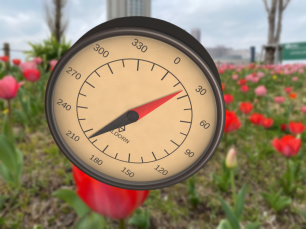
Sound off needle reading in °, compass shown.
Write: 22.5 °
